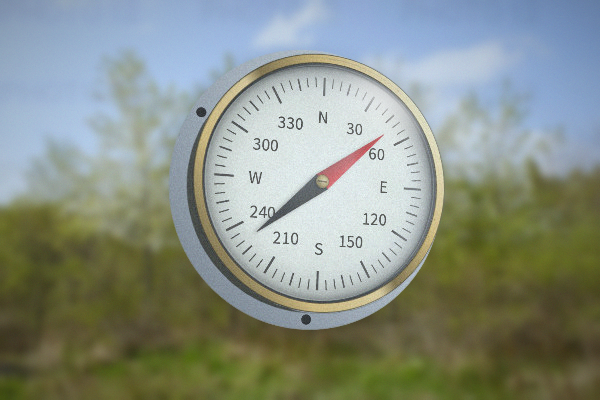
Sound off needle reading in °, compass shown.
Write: 50 °
